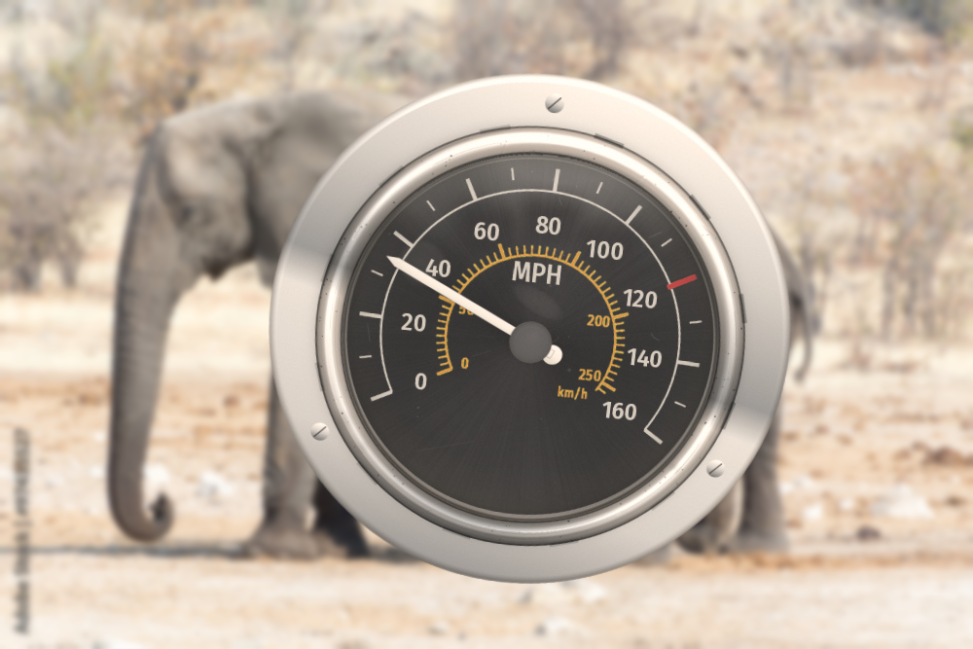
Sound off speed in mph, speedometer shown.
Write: 35 mph
